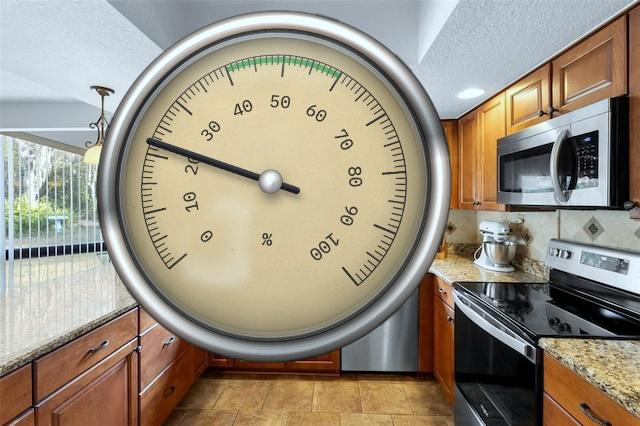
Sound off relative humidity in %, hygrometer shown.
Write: 22 %
